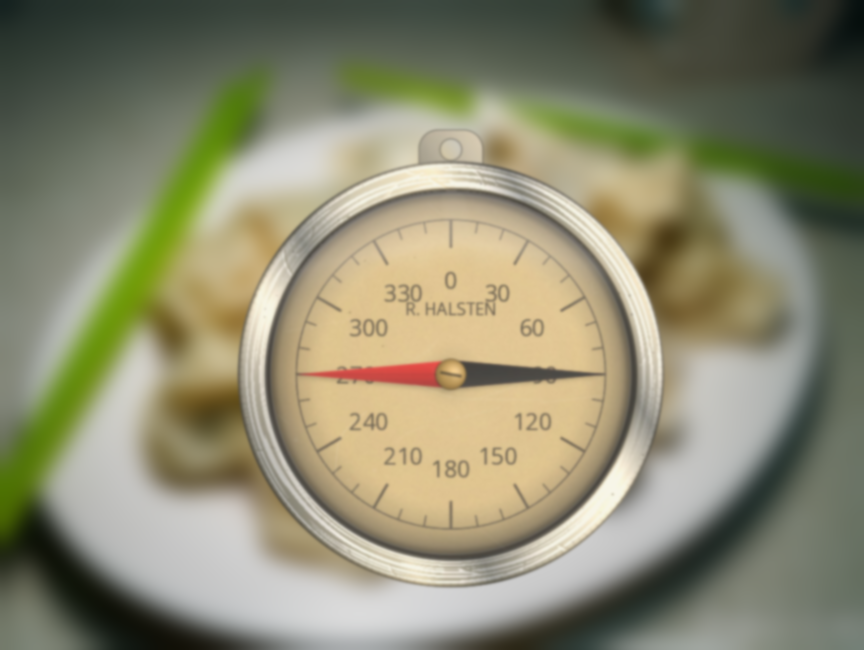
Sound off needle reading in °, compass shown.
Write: 270 °
